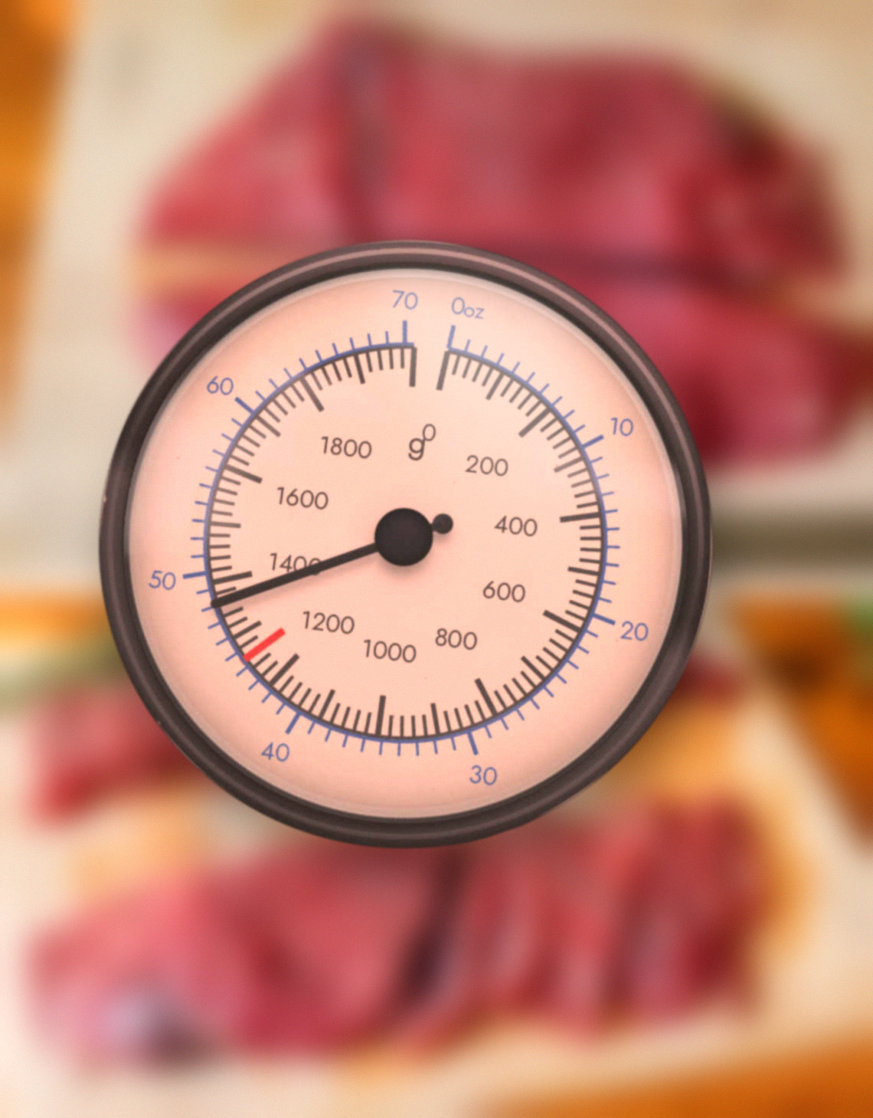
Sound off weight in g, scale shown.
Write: 1360 g
